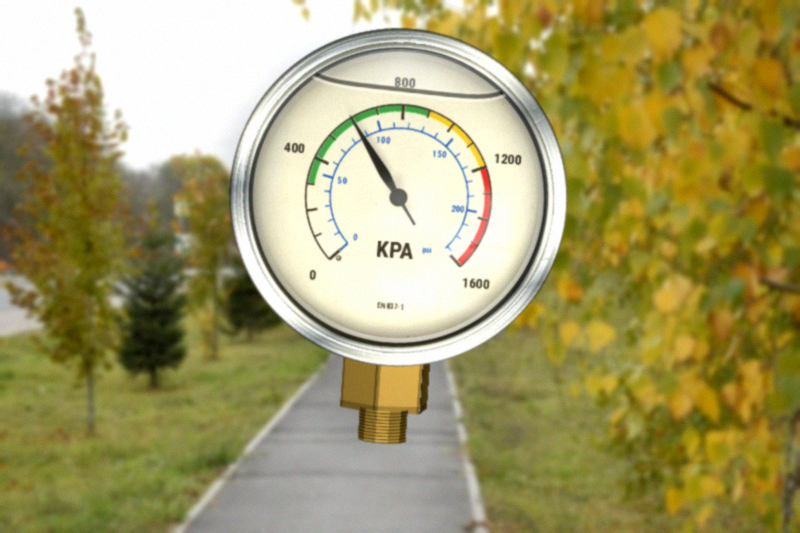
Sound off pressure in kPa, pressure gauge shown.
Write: 600 kPa
